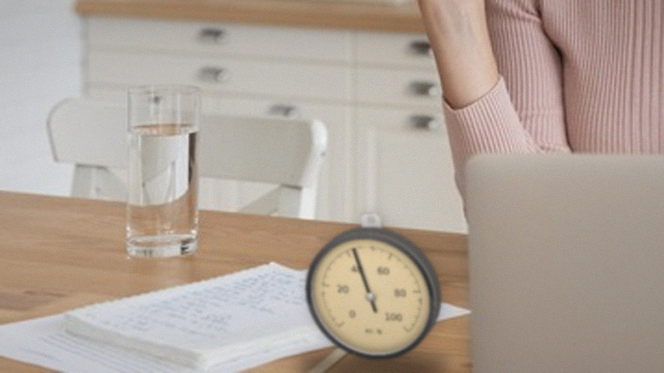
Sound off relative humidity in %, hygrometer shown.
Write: 44 %
